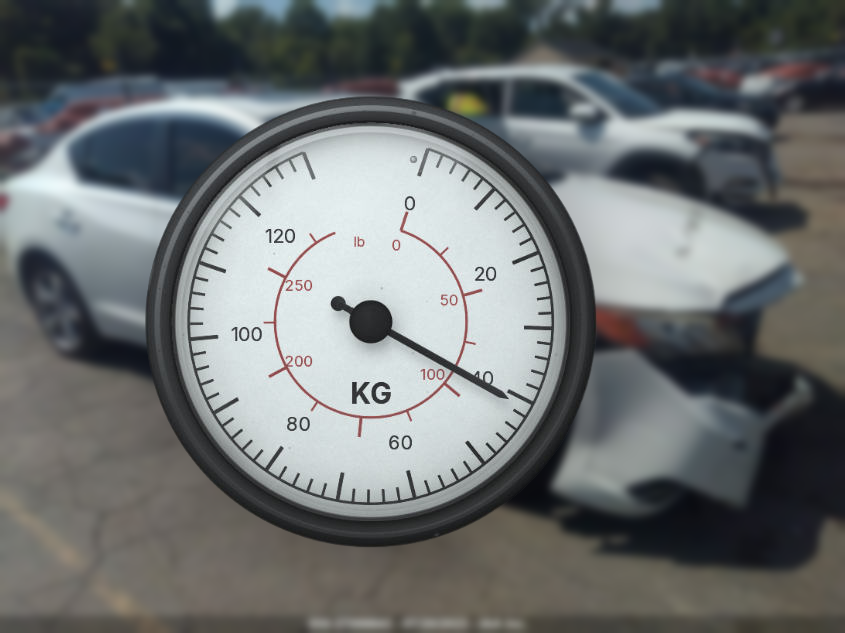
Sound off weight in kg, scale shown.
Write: 41 kg
